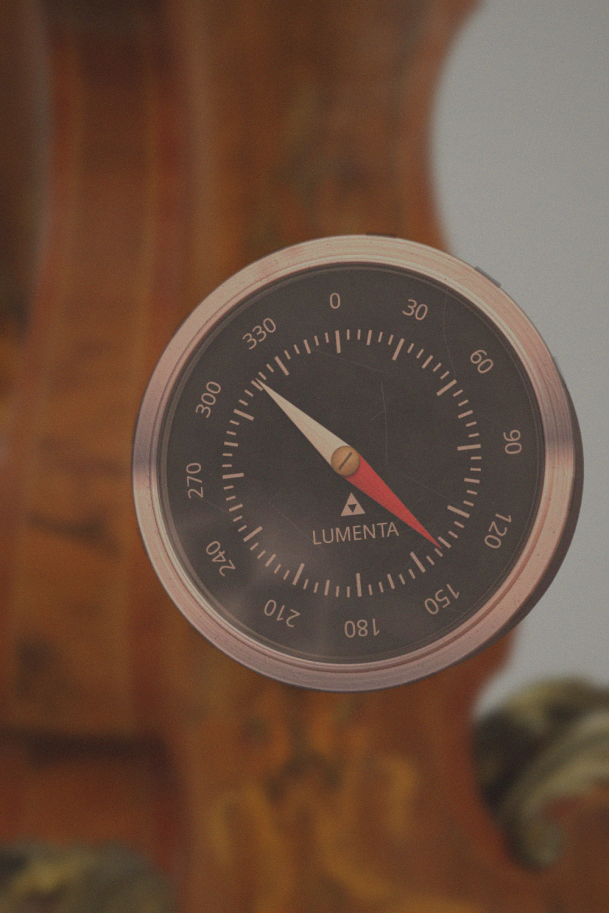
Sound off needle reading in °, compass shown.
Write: 137.5 °
